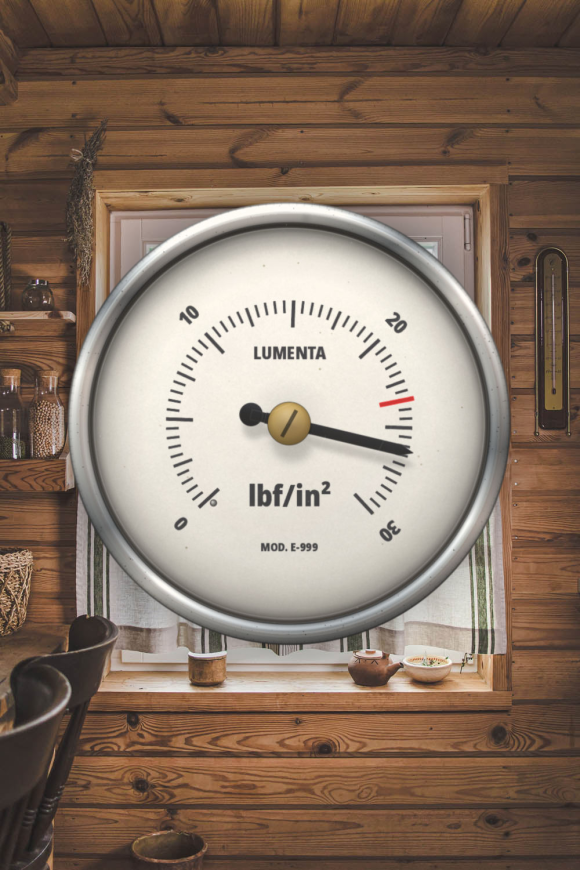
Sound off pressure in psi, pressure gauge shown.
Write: 26.25 psi
